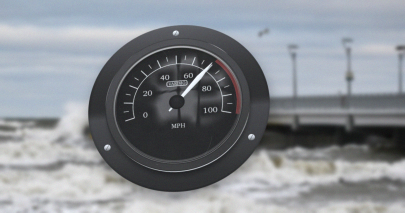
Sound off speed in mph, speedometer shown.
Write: 70 mph
